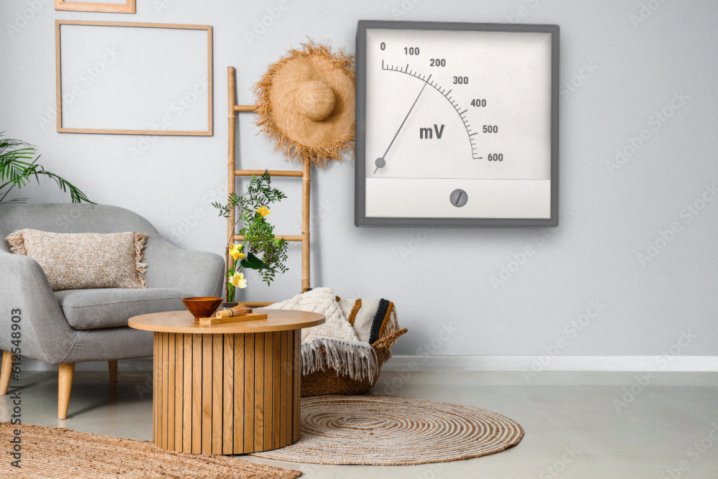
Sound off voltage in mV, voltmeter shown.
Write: 200 mV
